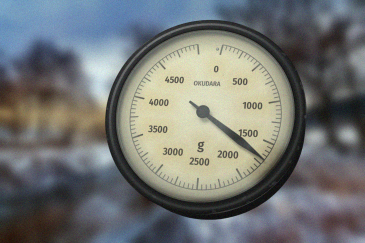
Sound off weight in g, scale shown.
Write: 1700 g
